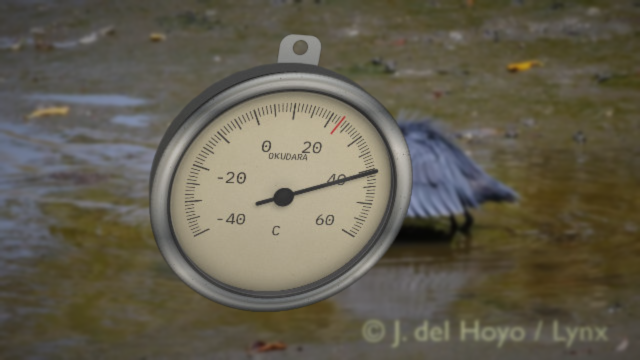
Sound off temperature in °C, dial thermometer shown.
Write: 40 °C
